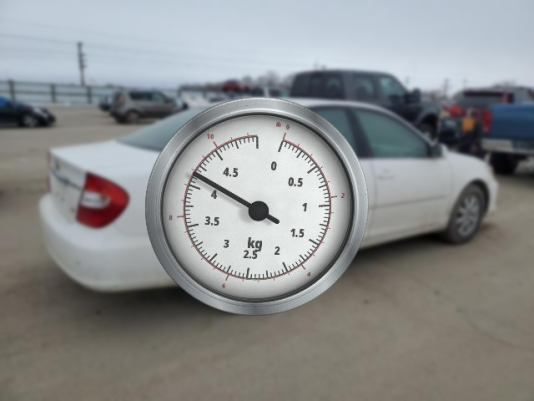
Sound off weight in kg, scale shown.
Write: 4.15 kg
